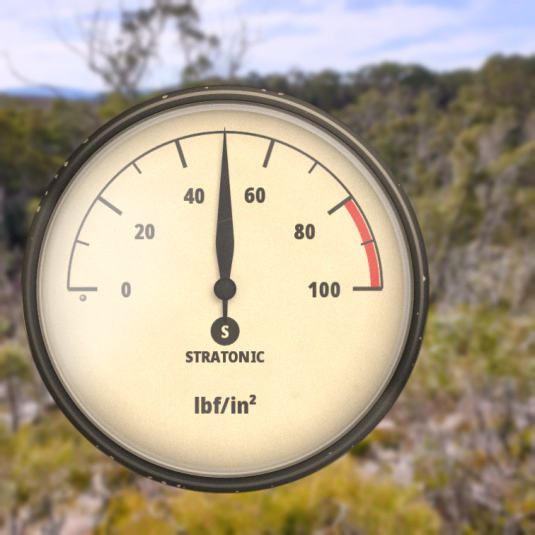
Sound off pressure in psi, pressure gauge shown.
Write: 50 psi
